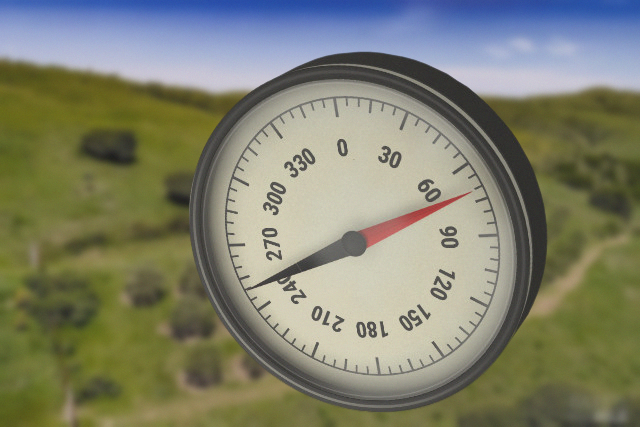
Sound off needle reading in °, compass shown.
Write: 70 °
